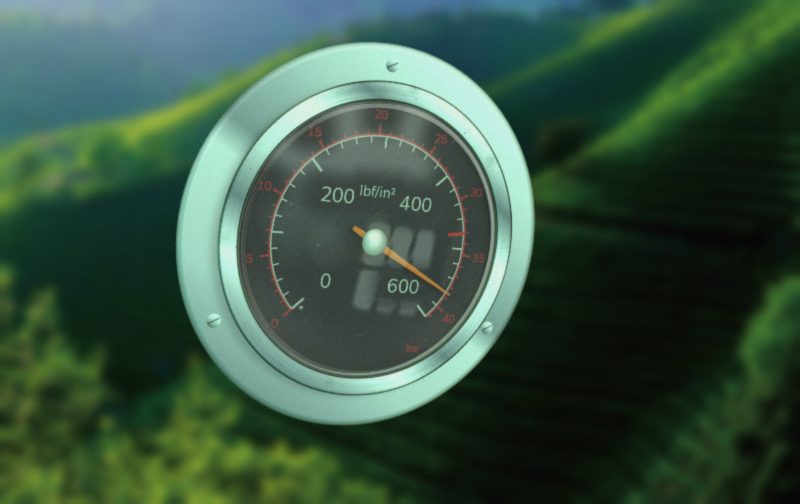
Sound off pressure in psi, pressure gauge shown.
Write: 560 psi
